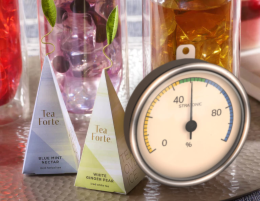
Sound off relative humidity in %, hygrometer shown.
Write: 50 %
